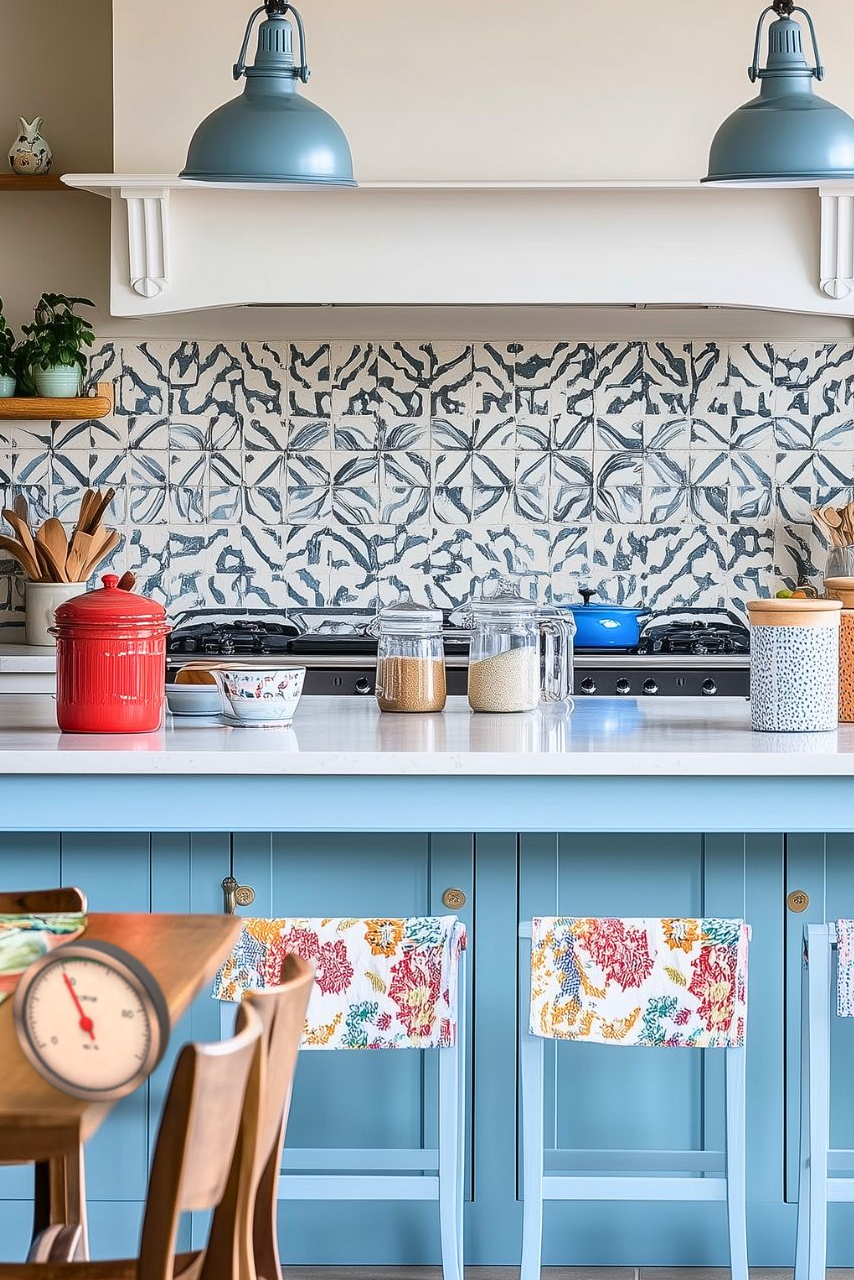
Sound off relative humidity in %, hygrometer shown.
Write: 40 %
